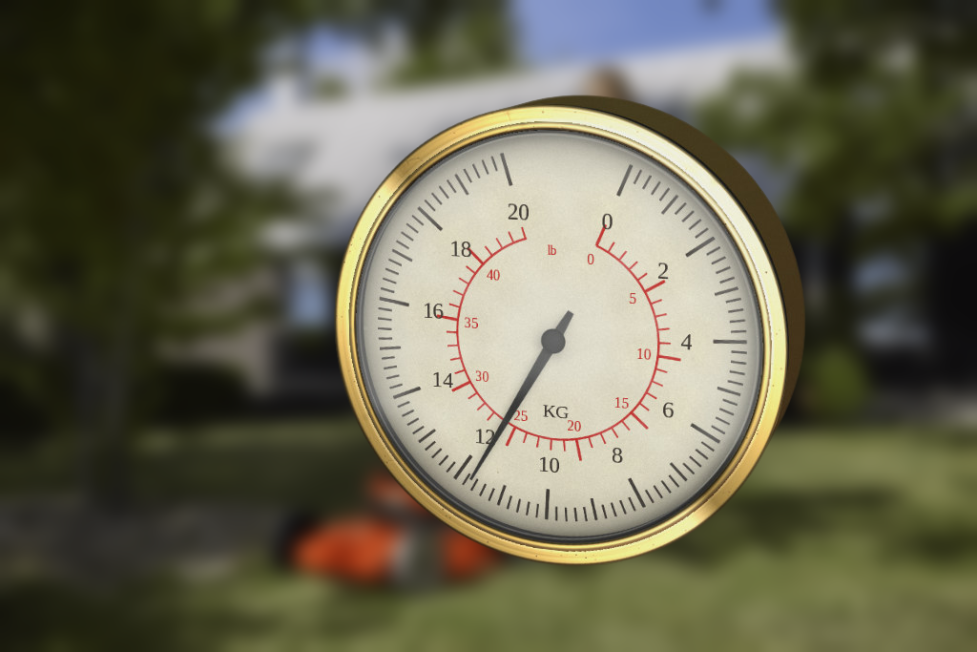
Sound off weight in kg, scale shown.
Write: 11.7 kg
